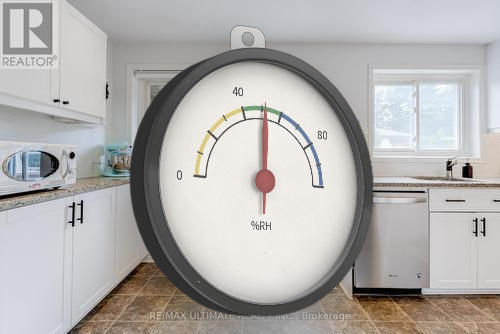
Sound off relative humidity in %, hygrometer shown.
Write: 50 %
